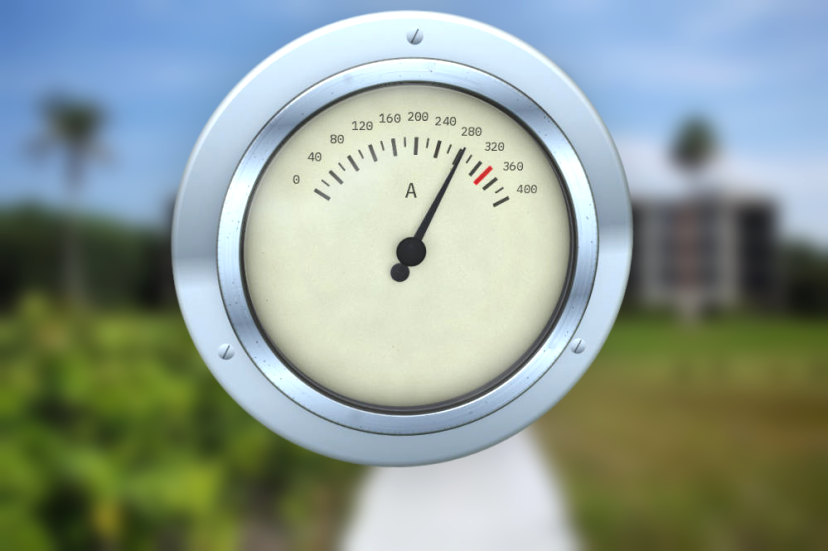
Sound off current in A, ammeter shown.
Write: 280 A
